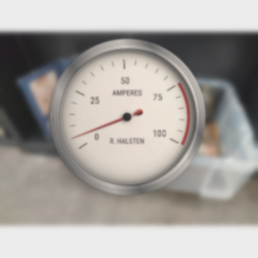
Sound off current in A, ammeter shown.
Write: 5 A
